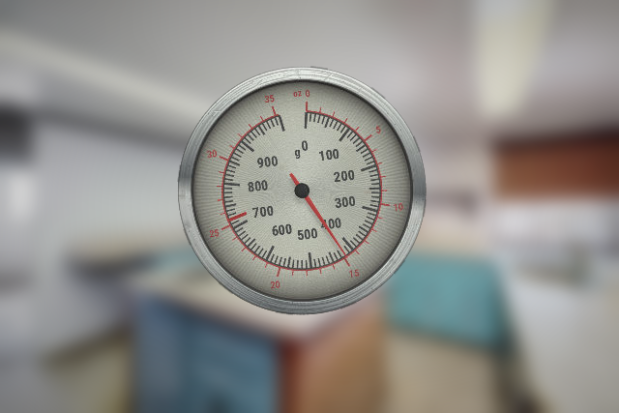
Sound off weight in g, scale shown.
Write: 420 g
